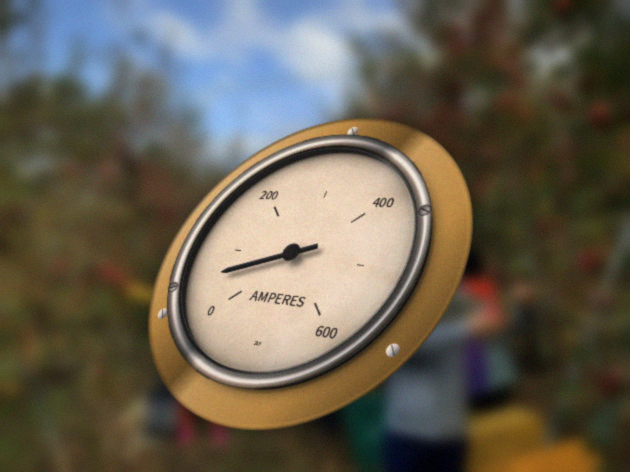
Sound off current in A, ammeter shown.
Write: 50 A
